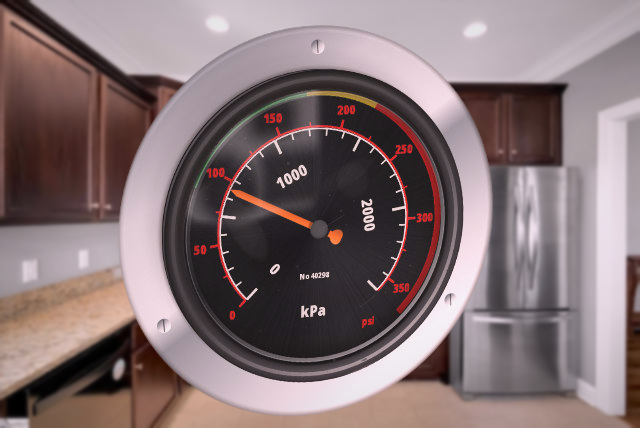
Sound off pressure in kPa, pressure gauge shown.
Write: 650 kPa
